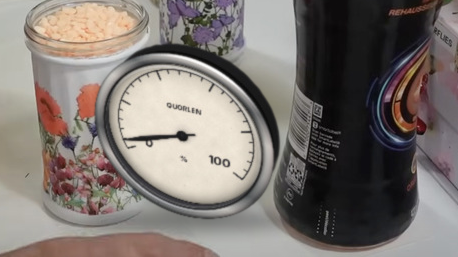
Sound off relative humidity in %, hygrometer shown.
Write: 4 %
